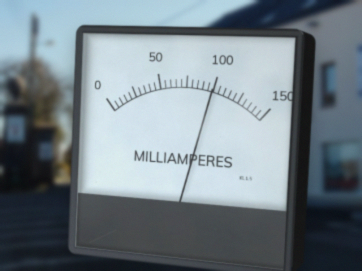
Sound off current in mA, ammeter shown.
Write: 100 mA
